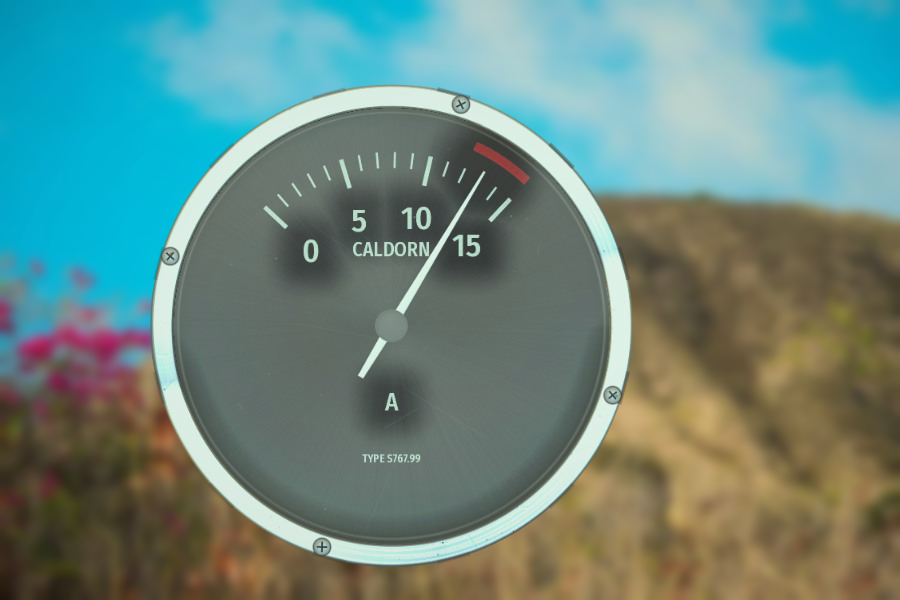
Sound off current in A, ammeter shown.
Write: 13 A
